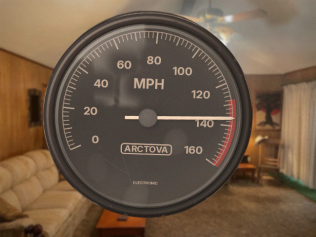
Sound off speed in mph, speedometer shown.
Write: 136 mph
